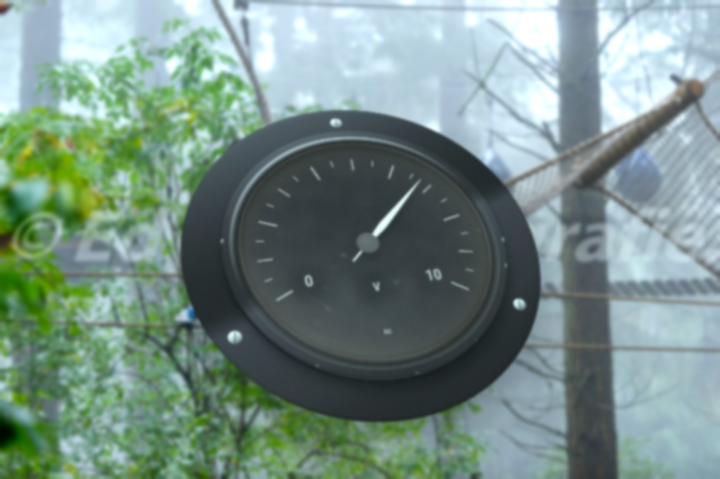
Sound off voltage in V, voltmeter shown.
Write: 6.75 V
